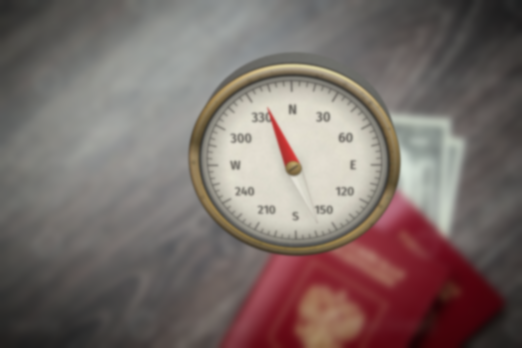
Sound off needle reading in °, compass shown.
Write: 340 °
